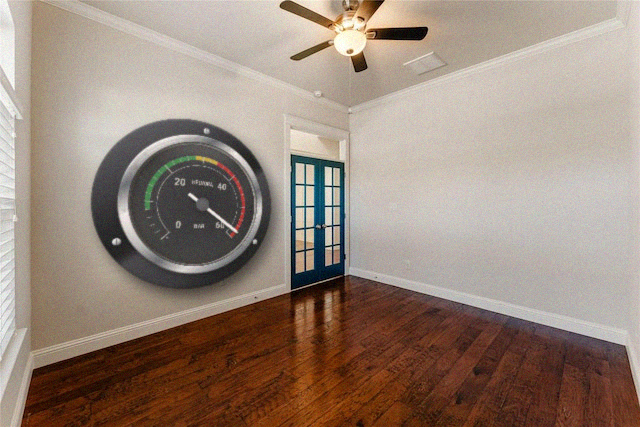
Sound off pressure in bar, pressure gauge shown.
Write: 58 bar
